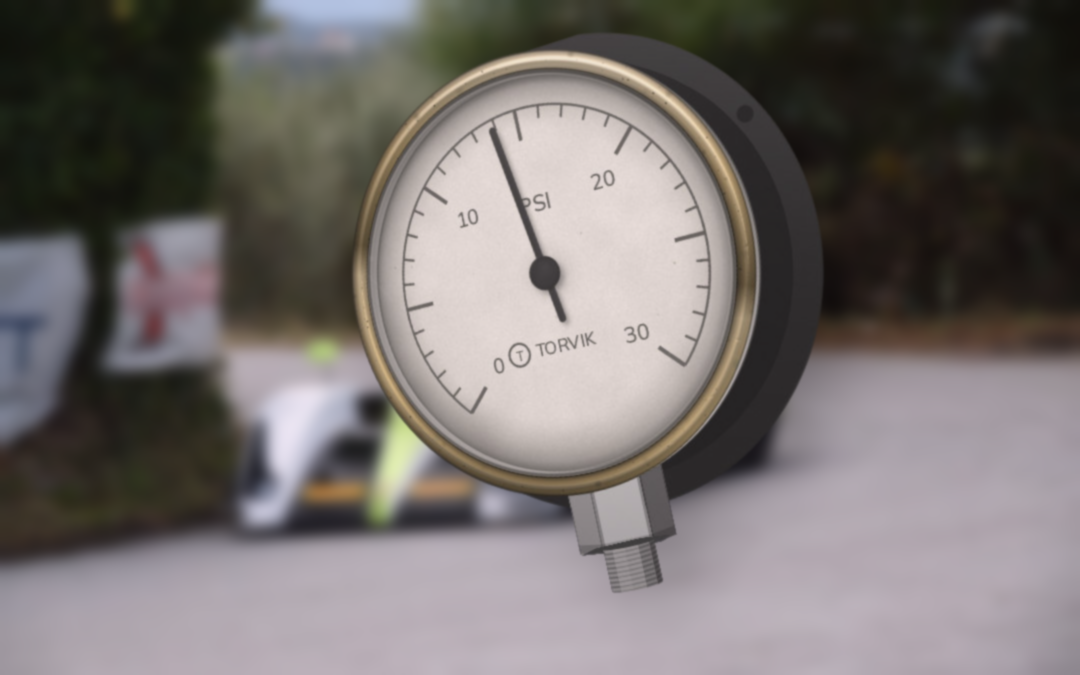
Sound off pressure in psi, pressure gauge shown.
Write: 14 psi
